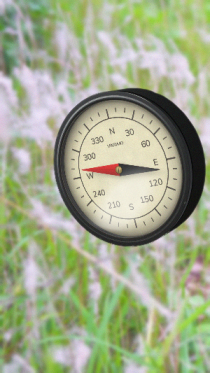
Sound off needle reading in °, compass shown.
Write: 280 °
